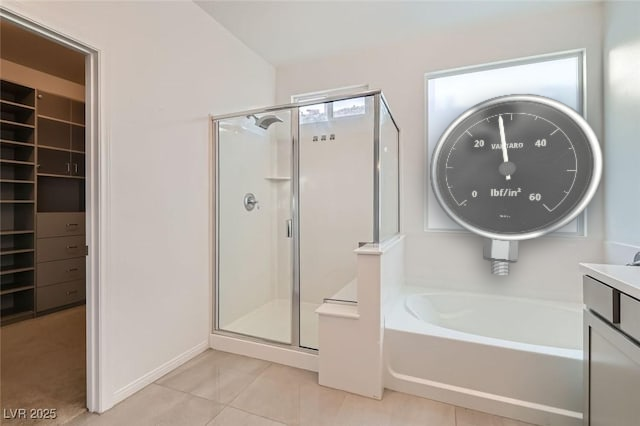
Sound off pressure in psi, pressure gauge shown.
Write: 27.5 psi
